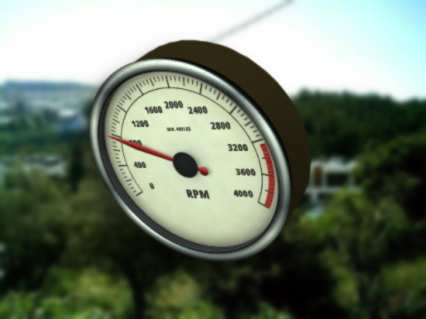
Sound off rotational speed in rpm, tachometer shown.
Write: 800 rpm
